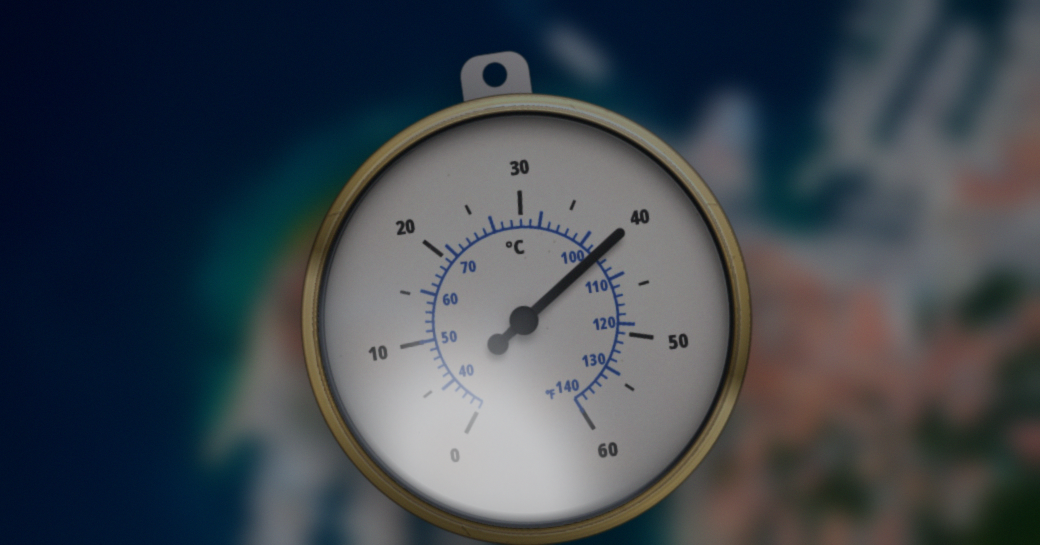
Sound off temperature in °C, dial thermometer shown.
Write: 40 °C
